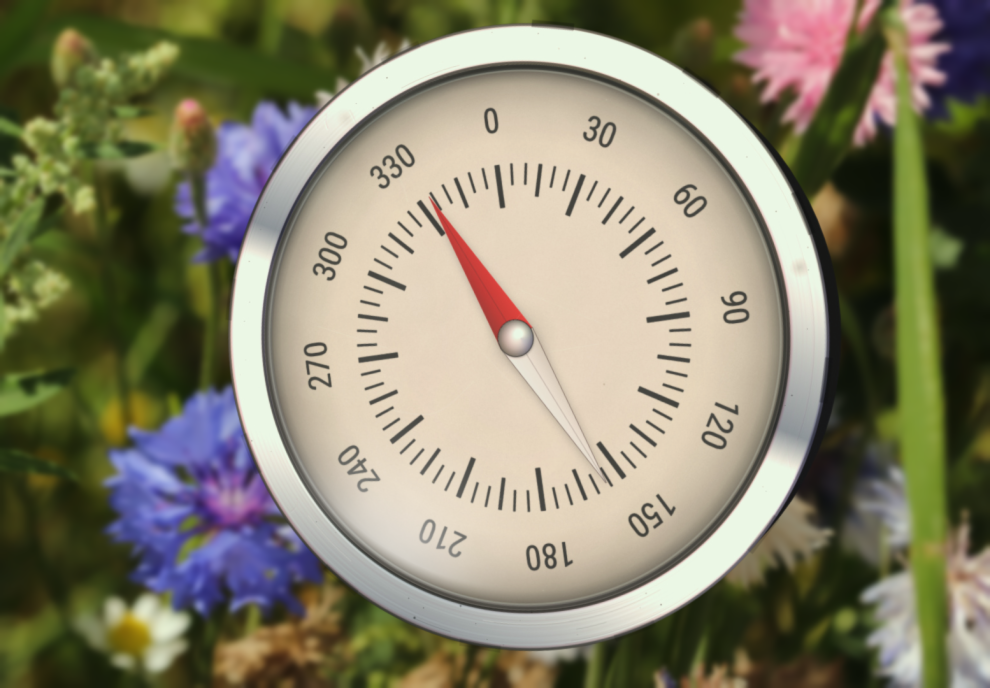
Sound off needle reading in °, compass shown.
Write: 335 °
